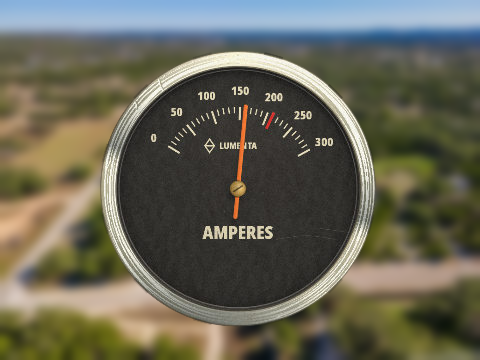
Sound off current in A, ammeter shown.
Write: 160 A
